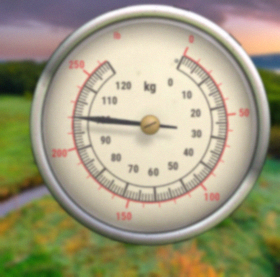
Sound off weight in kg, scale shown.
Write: 100 kg
